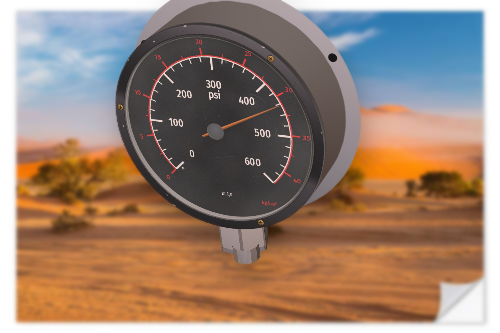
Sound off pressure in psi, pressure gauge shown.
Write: 440 psi
